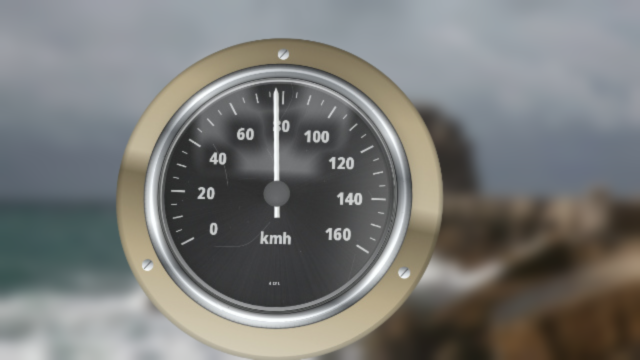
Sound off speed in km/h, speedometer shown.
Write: 77.5 km/h
